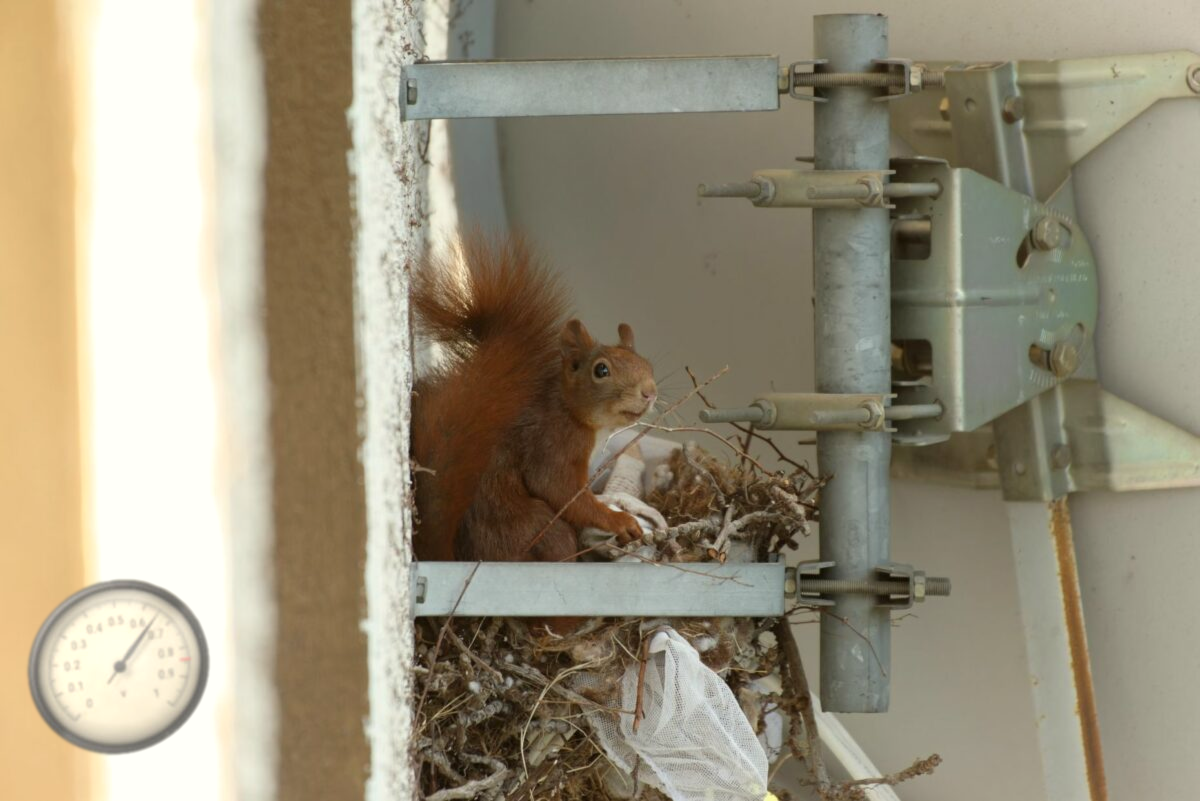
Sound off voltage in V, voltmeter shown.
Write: 0.65 V
